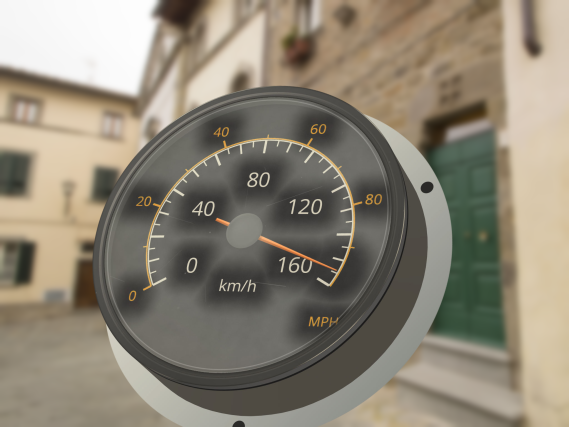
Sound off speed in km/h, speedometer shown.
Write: 155 km/h
